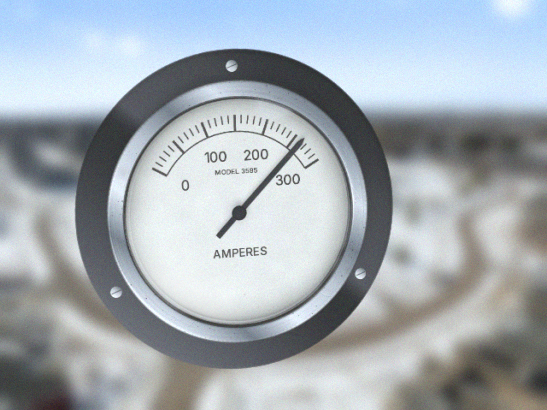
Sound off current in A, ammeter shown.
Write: 260 A
